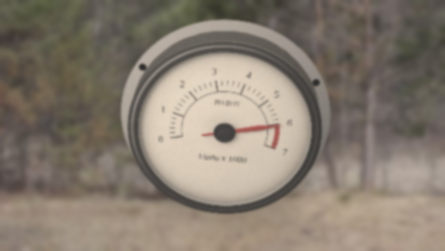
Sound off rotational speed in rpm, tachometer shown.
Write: 6000 rpm
